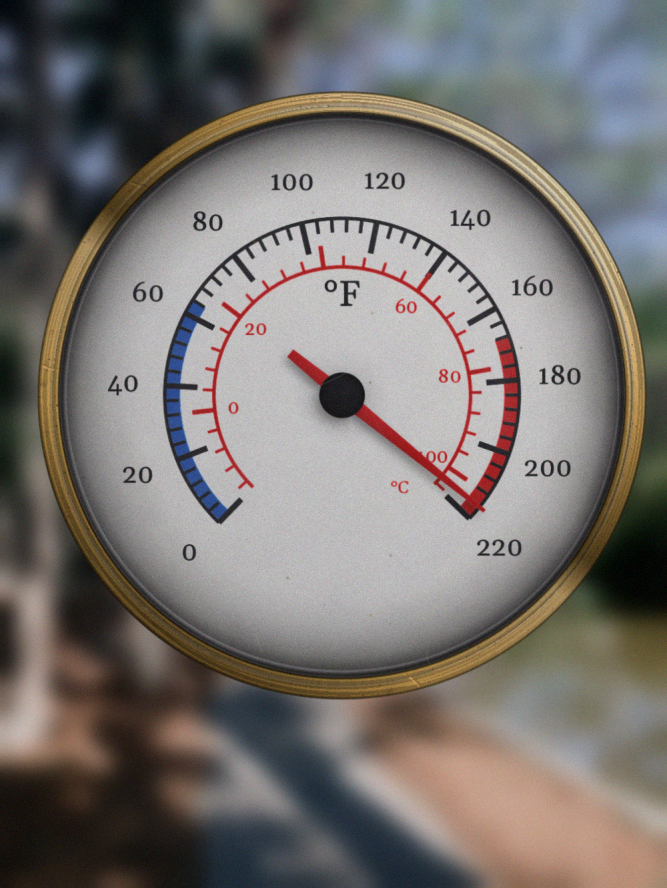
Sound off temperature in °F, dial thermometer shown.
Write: 216 °F
